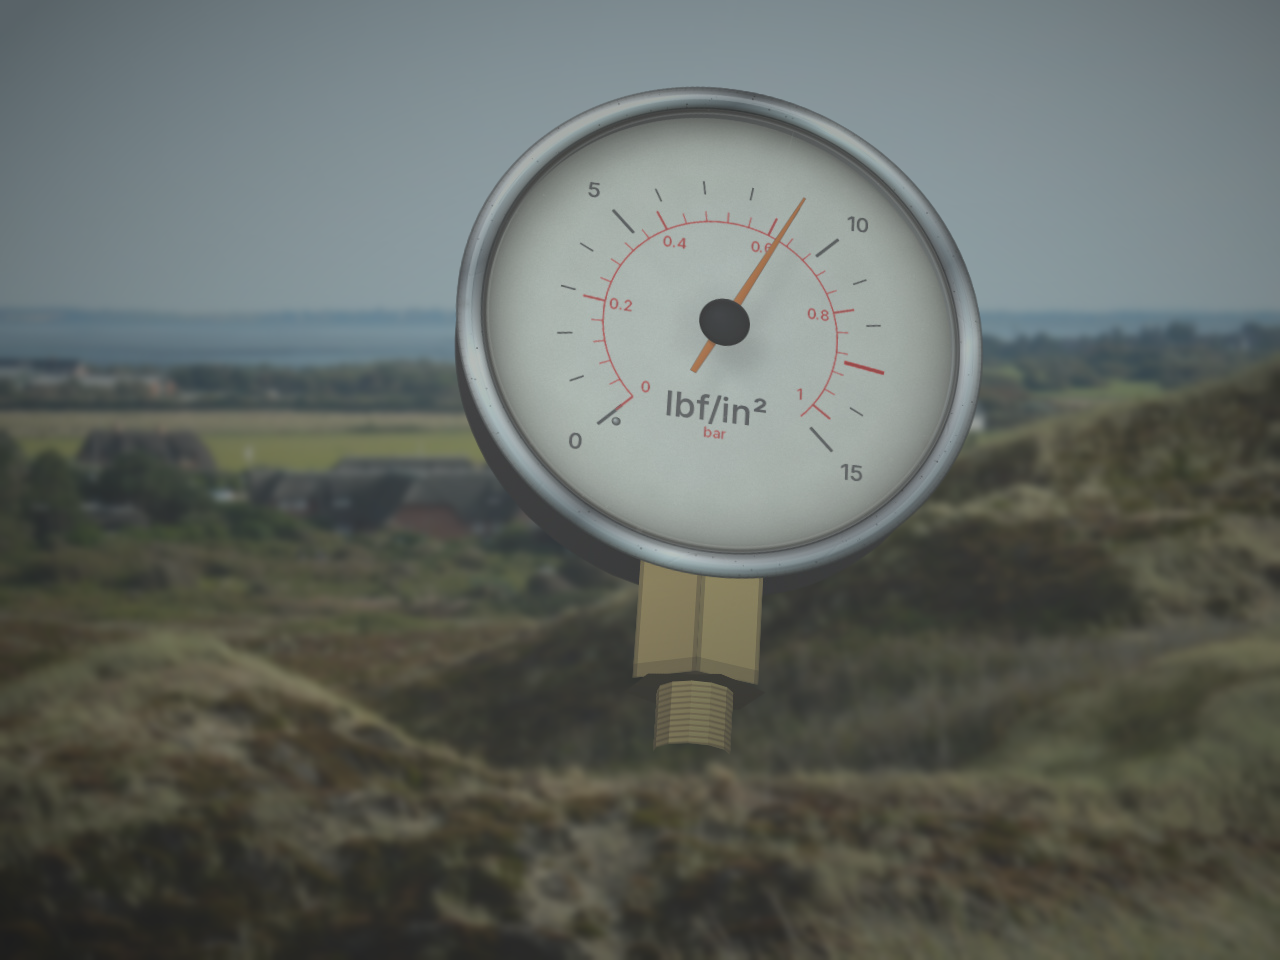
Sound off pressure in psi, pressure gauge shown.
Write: 9 psi
